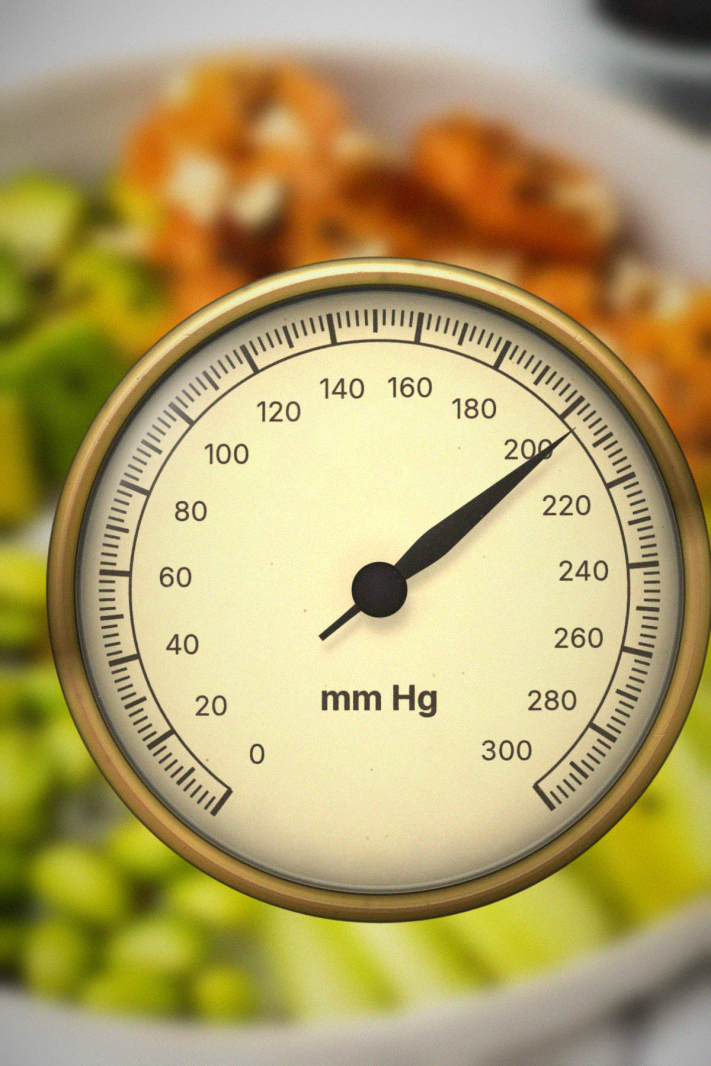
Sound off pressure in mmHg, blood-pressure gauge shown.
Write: 204 mmHg
